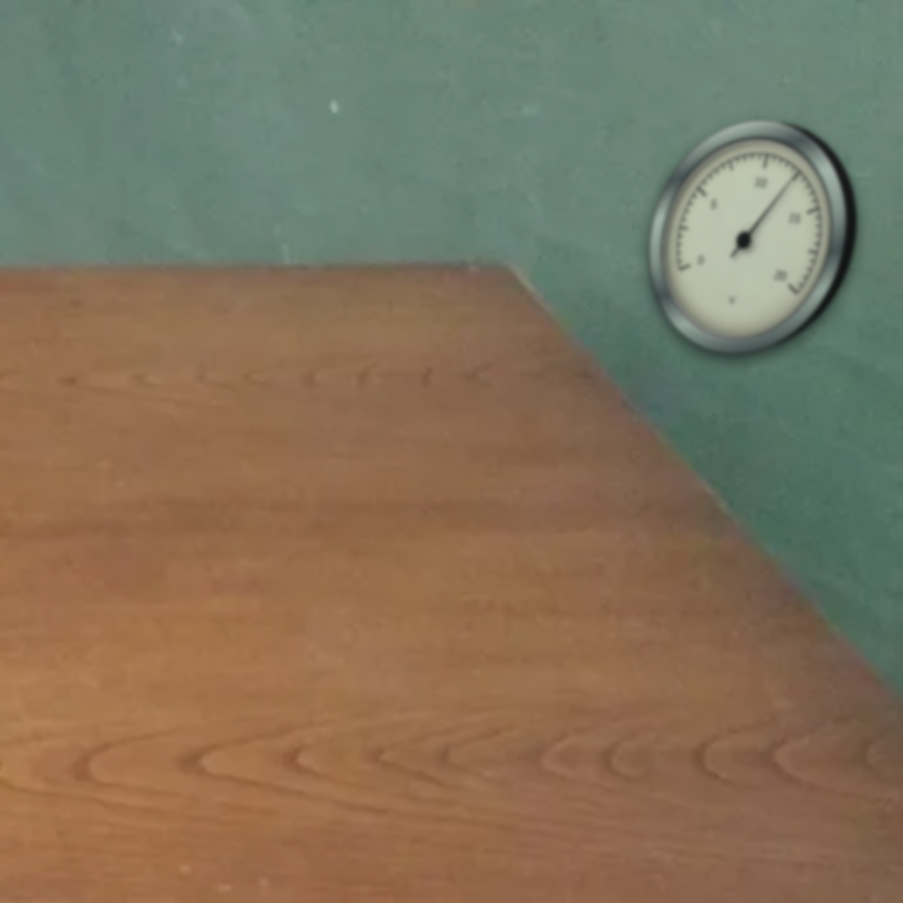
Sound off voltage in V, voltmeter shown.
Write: 12.5 V
